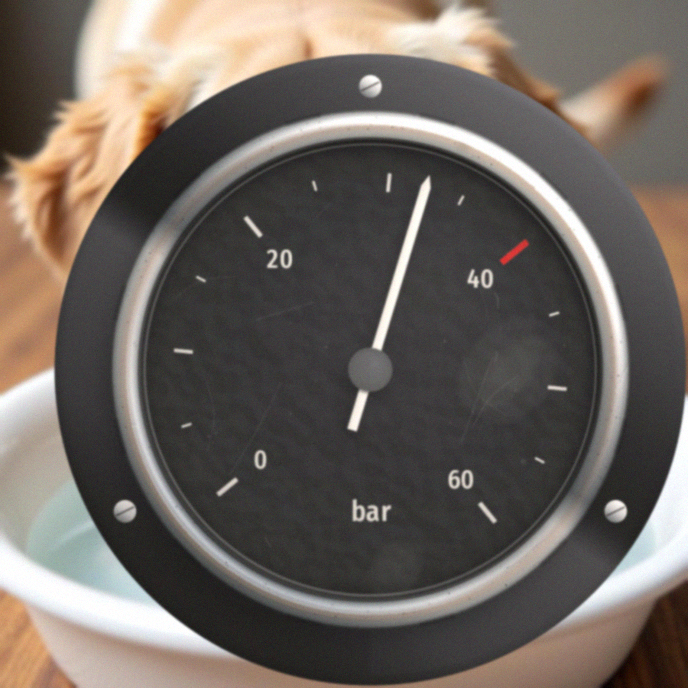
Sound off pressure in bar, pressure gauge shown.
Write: 32.5 bar
